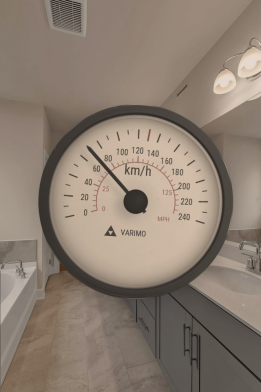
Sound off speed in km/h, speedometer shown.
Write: 70 km/h
